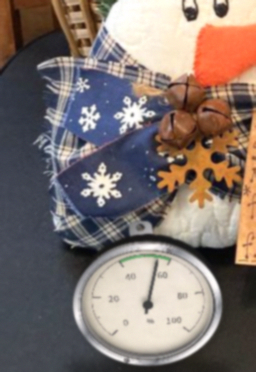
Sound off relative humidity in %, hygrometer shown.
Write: 55 %
